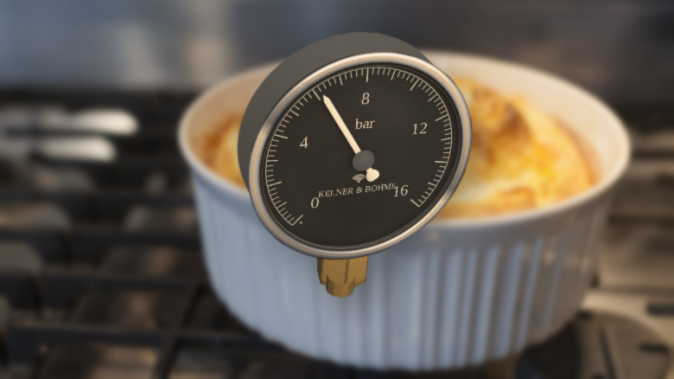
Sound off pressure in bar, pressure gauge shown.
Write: 6.2 bar
